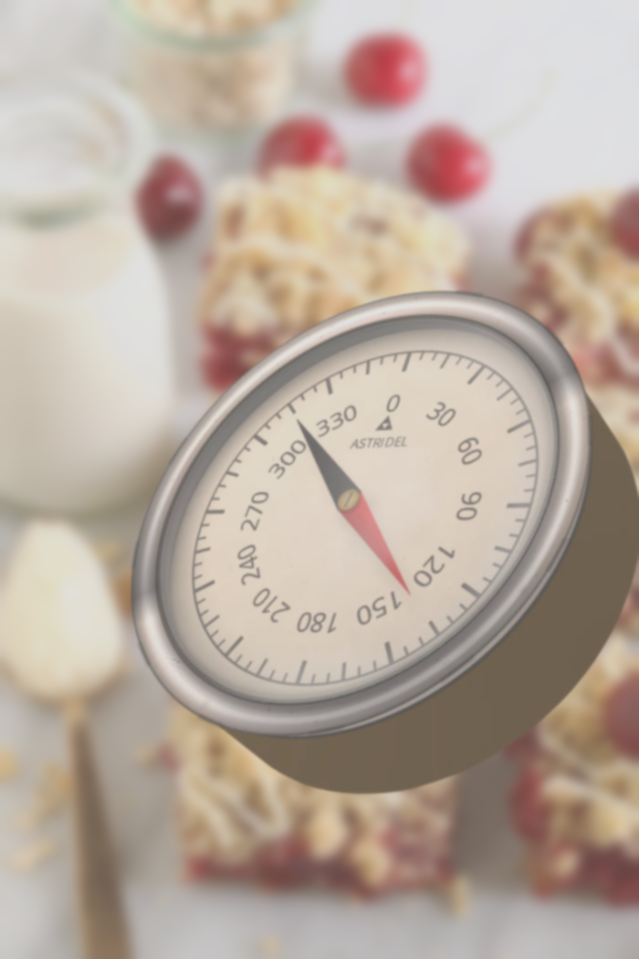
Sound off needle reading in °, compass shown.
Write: 135 °
